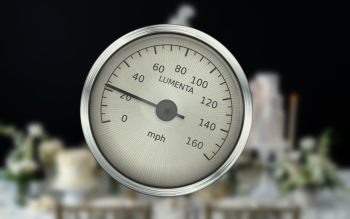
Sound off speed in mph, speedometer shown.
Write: 22.5 mph
